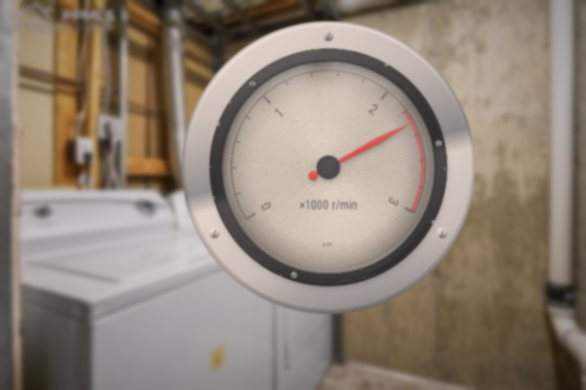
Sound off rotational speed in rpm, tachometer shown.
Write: 2300 rpm
